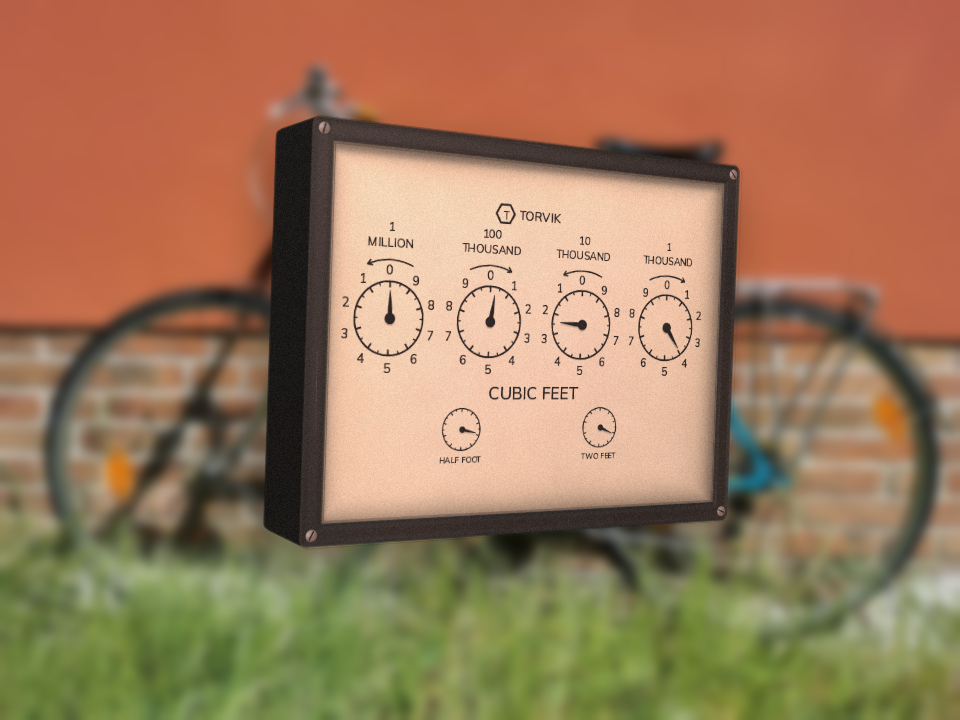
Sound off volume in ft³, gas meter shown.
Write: 2400 ft³
